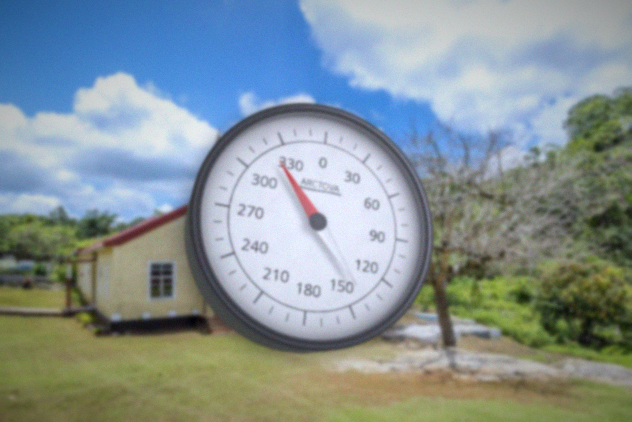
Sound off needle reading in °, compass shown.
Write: 320 °
